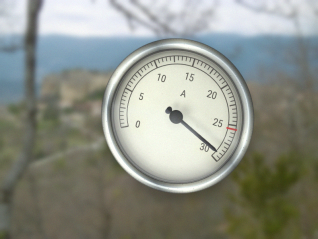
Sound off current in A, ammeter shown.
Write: 29 A
